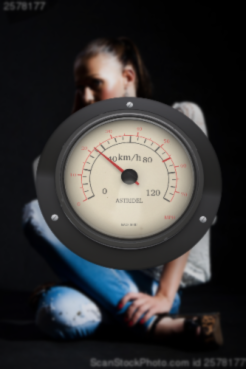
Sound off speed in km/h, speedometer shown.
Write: 35 km/h
